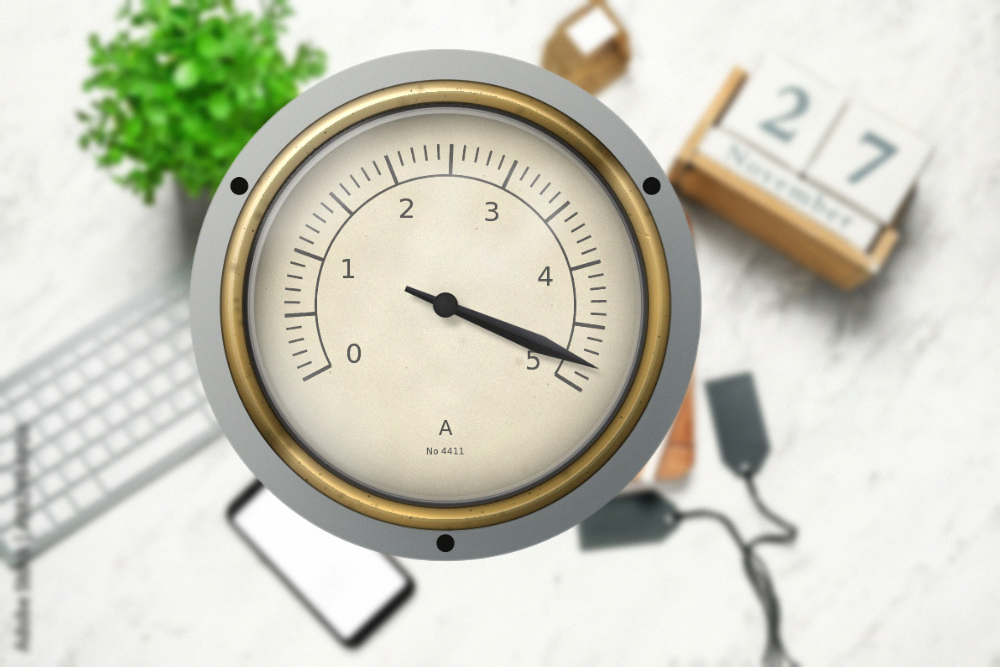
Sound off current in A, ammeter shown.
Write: 4.8 A
